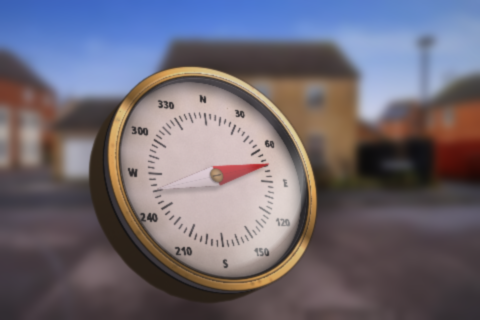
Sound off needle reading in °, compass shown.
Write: 75 °
